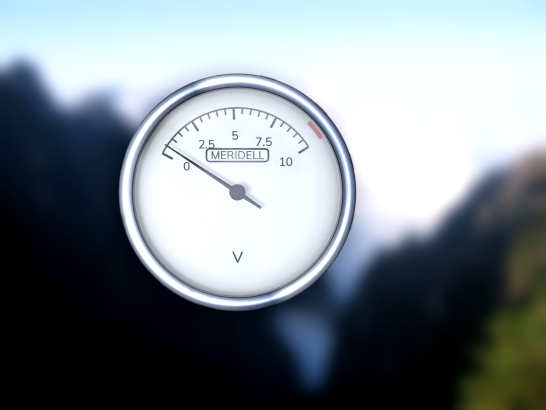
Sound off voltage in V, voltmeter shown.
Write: 0.5 V
